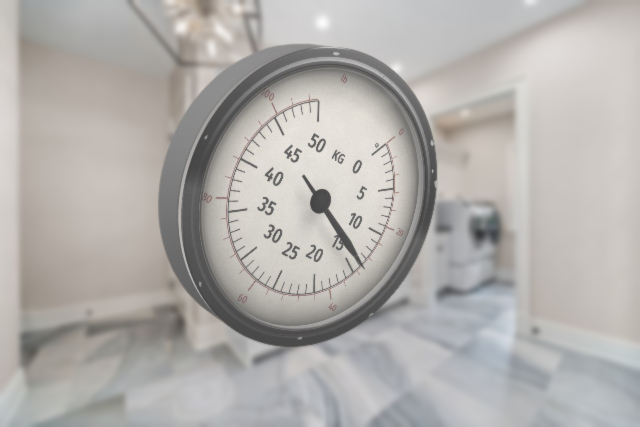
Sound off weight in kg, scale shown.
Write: 14 kg
